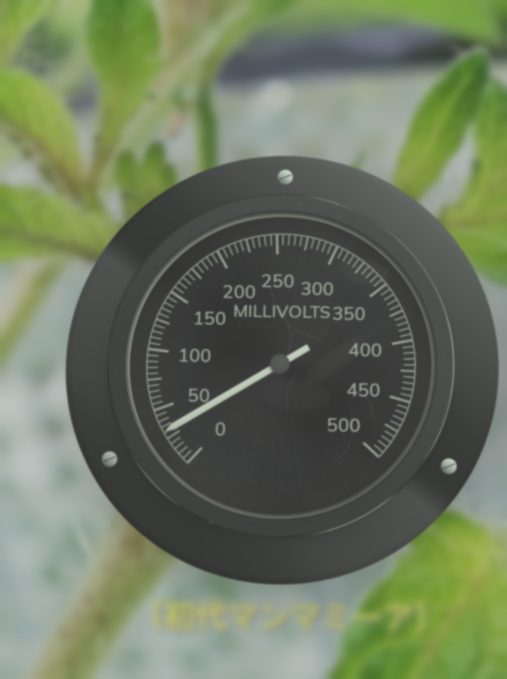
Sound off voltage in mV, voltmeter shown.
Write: 30 mV
